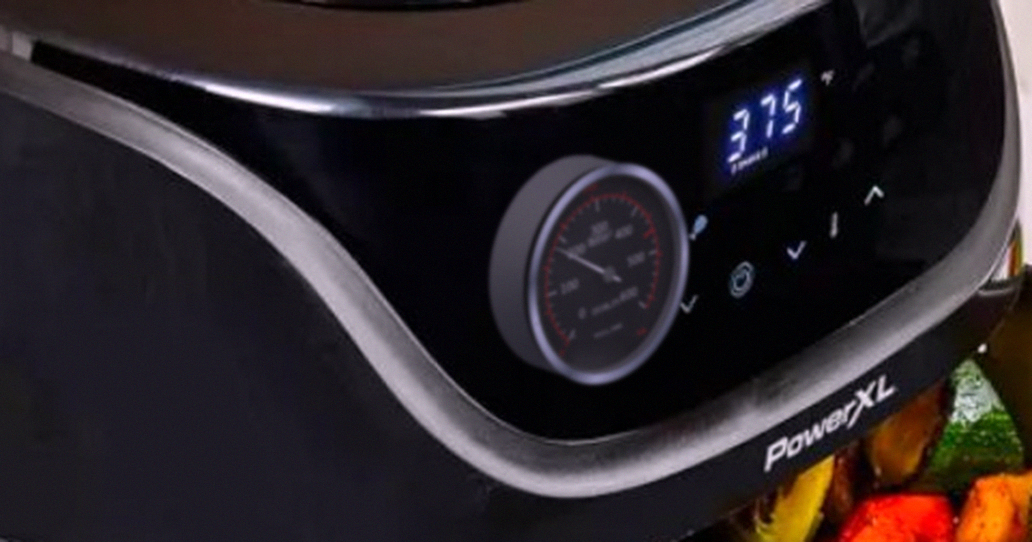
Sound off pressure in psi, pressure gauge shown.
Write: 180 psi
